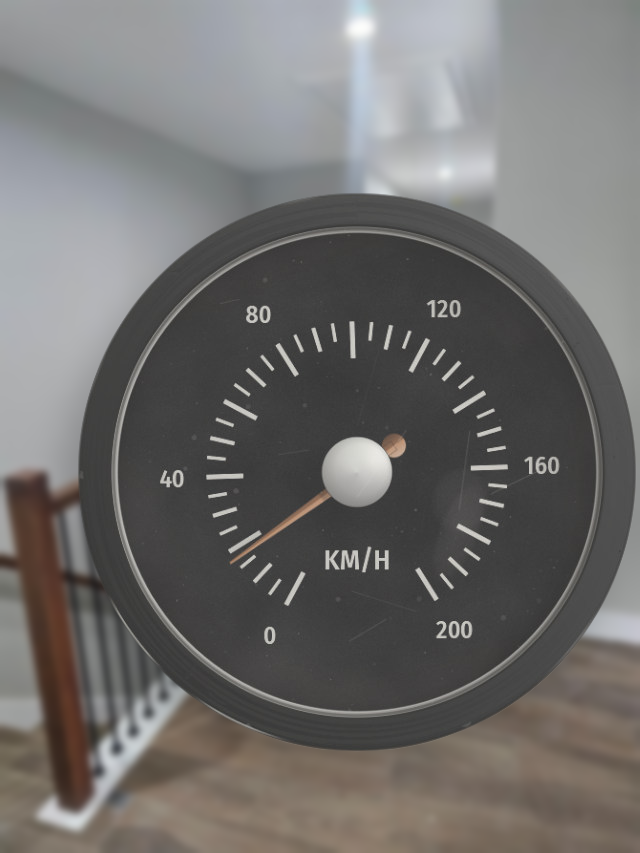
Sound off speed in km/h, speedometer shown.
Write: 17.5 km/h
